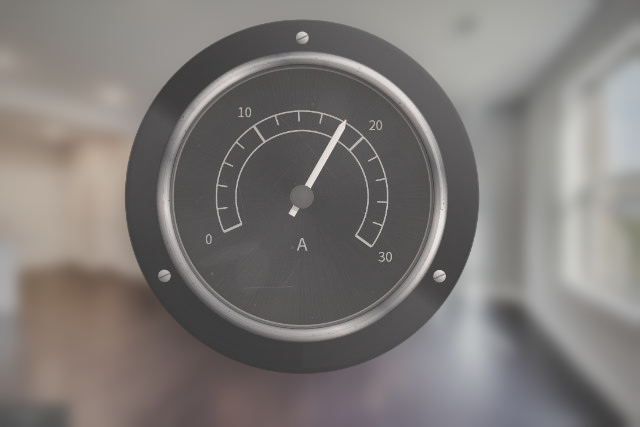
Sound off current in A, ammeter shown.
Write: 18 A
